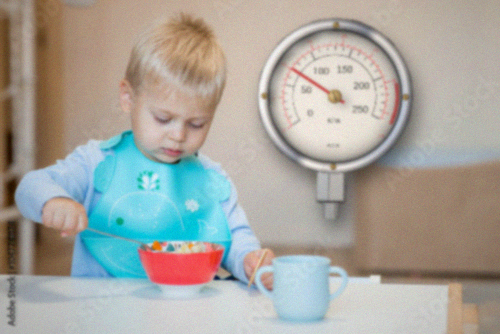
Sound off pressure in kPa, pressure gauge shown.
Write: 70 kPa
